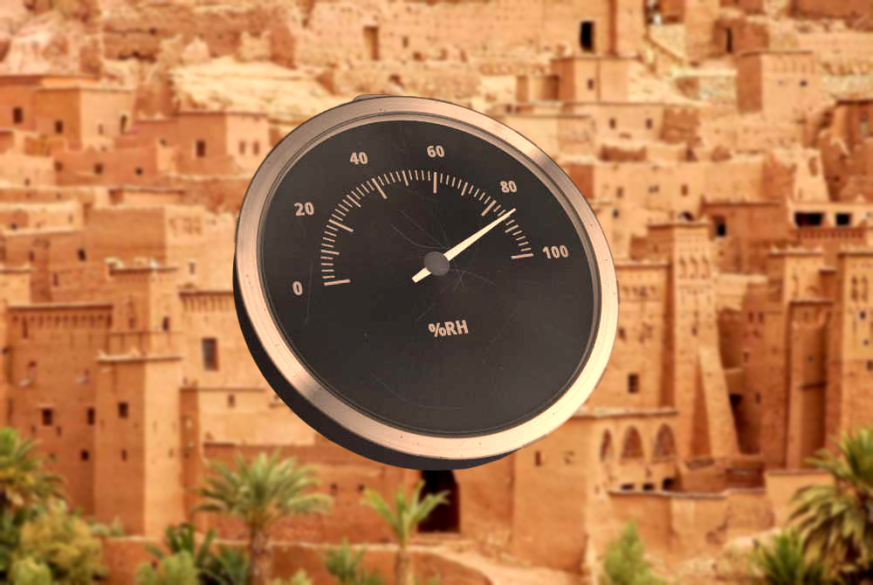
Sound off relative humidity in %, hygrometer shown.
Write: 86 %
